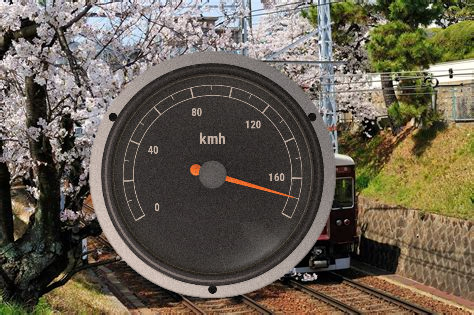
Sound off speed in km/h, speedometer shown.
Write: 170 km/h
